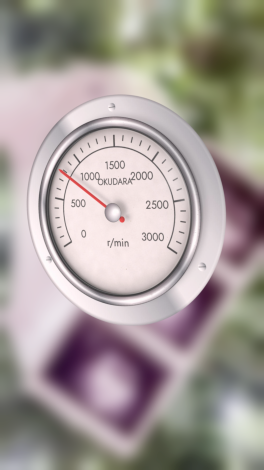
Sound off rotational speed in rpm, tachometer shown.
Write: 800 rpm
